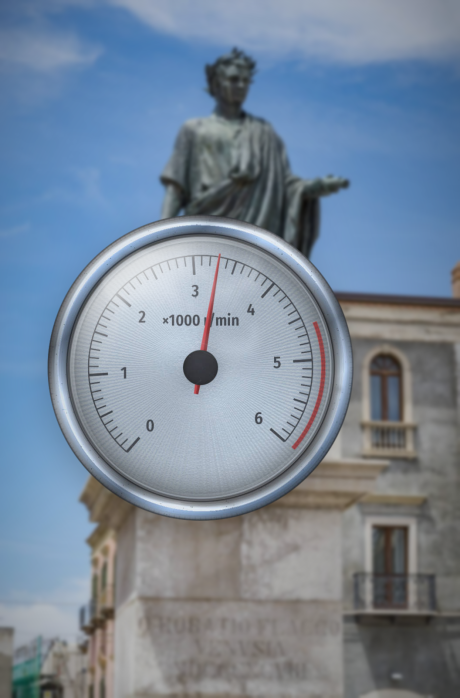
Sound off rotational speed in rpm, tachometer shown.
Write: 3300 rpm
